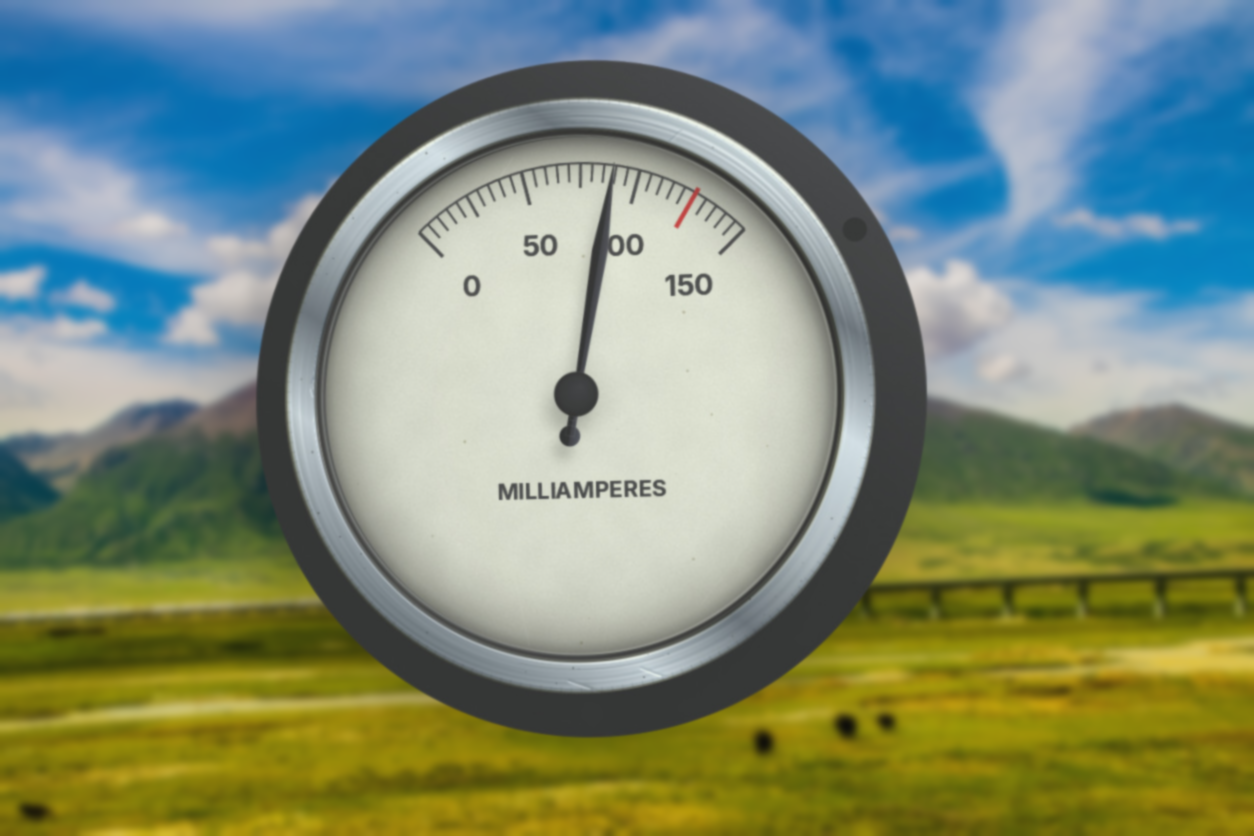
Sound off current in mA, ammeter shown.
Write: 90 mA
